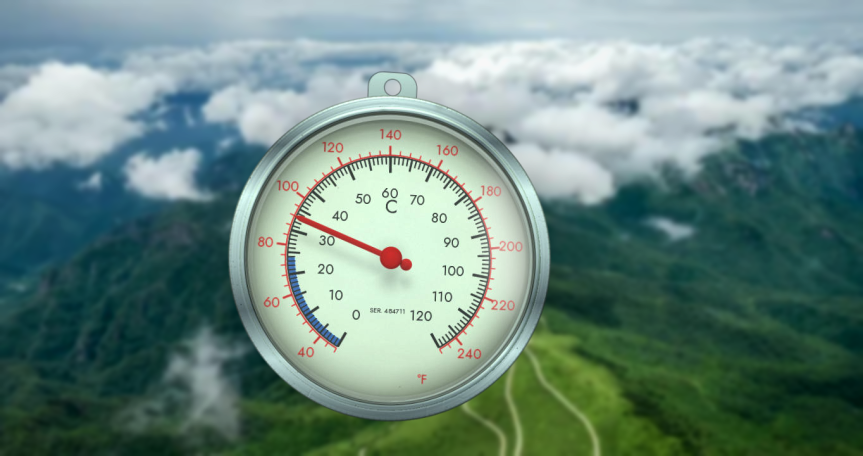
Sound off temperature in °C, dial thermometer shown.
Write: 33 °C
